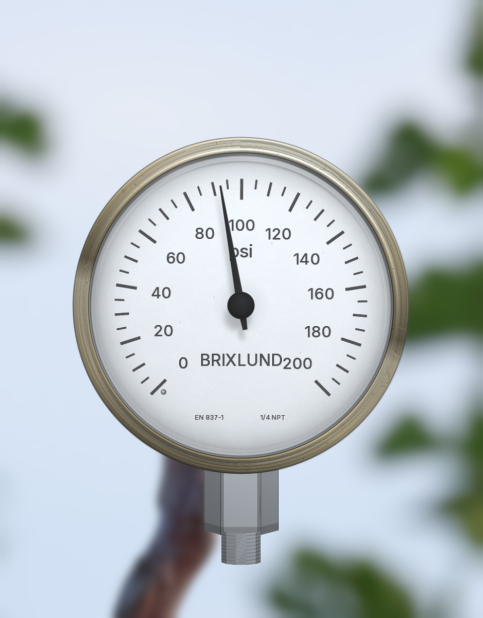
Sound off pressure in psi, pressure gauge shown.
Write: 92.5 psi
